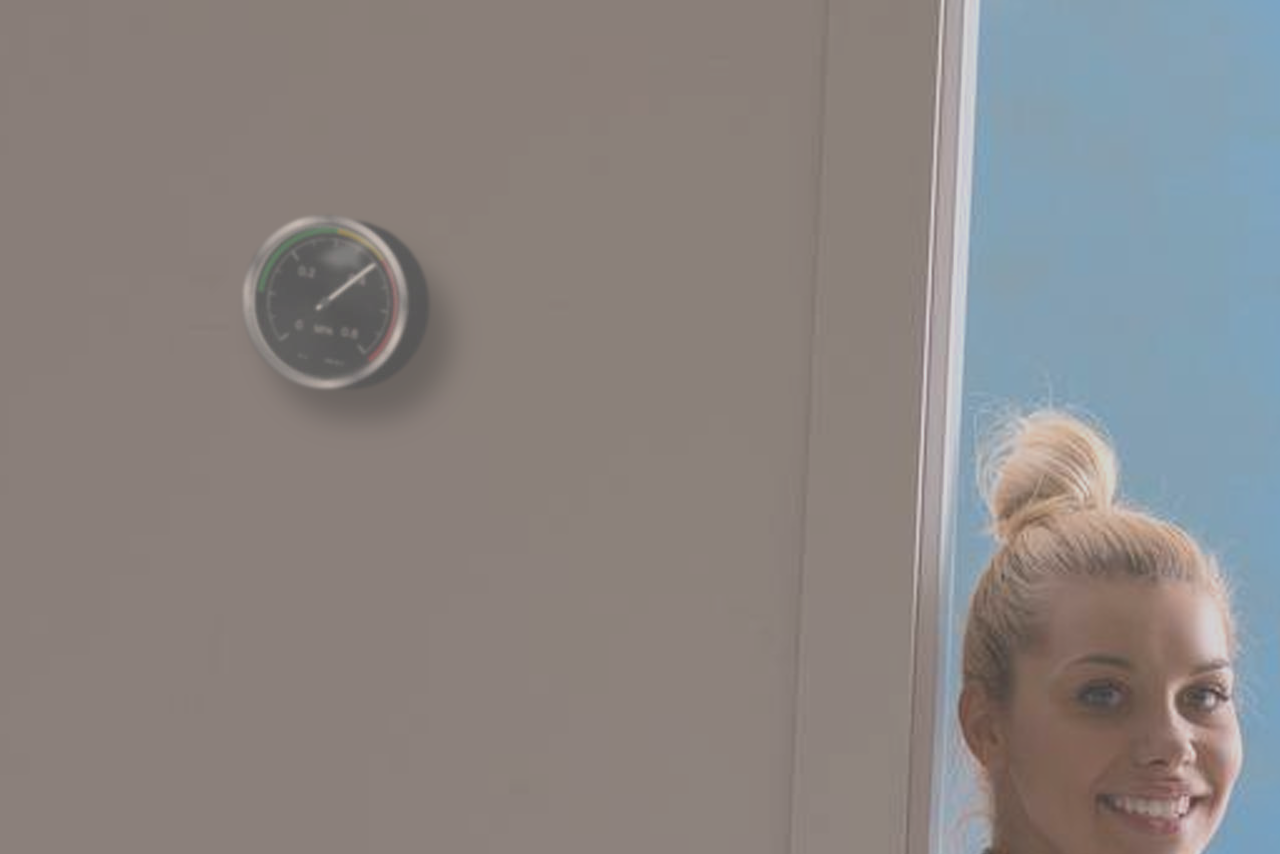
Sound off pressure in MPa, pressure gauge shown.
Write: 0.4 MPa
